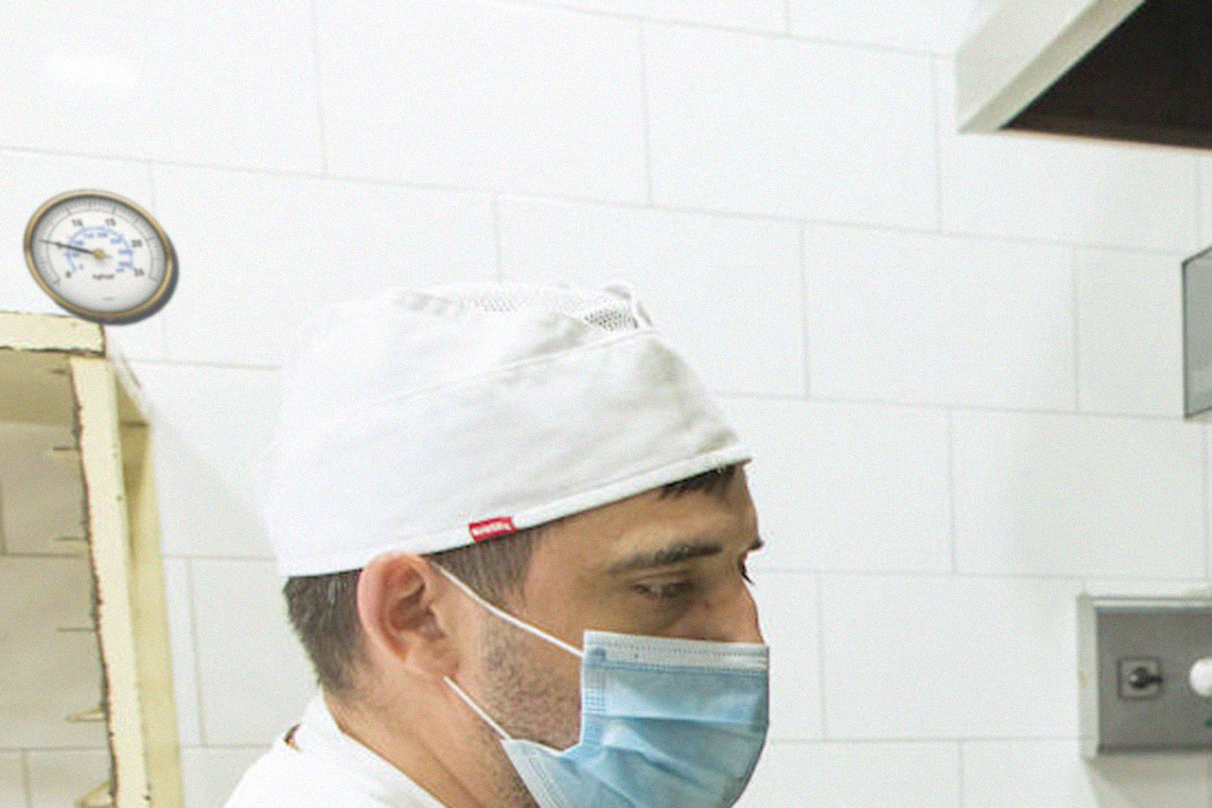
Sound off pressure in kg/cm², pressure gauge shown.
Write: 5 kg/cm²
